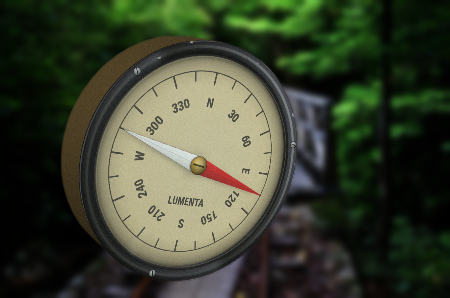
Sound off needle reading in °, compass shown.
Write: 105 °
